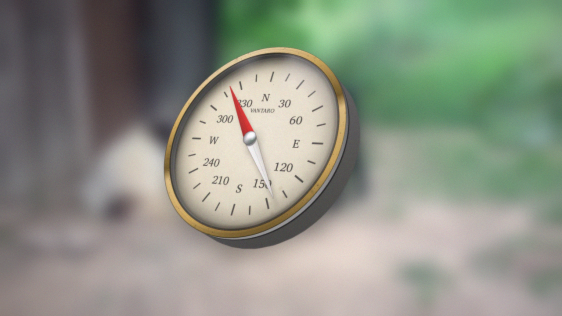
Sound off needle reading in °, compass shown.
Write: 322.5 °
